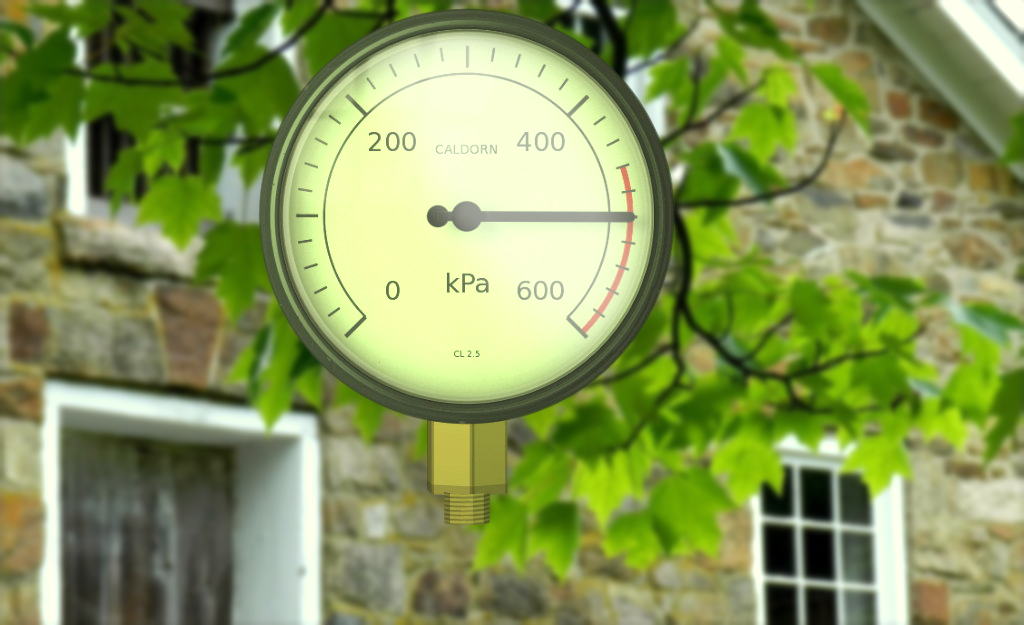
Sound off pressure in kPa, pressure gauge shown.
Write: 500 kPa
